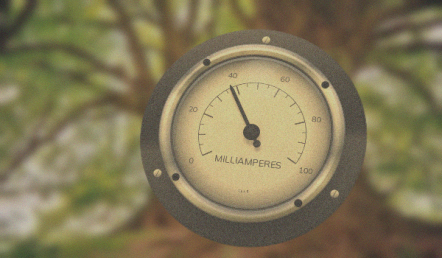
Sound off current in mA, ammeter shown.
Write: 37.5 mA
